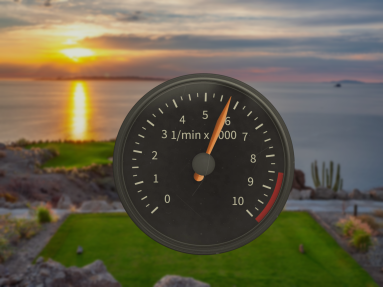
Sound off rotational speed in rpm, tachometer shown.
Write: 5750 rpm
